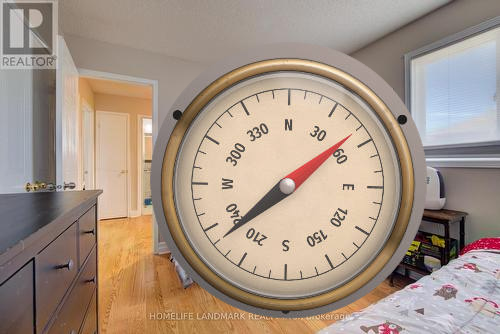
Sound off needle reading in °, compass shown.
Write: 50 °
